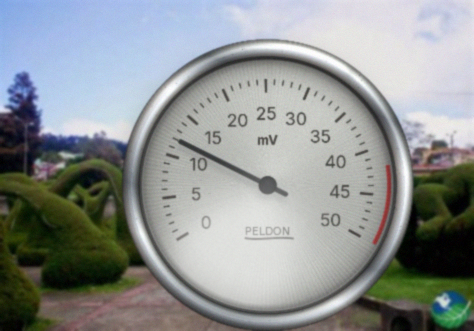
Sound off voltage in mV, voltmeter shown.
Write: 12 mV
